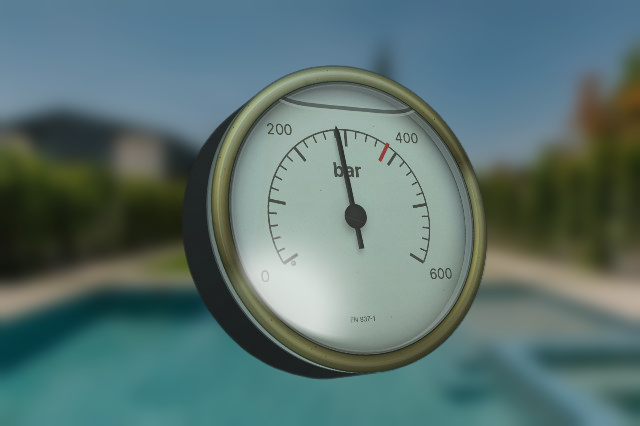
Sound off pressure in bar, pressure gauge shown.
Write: 280 bar
